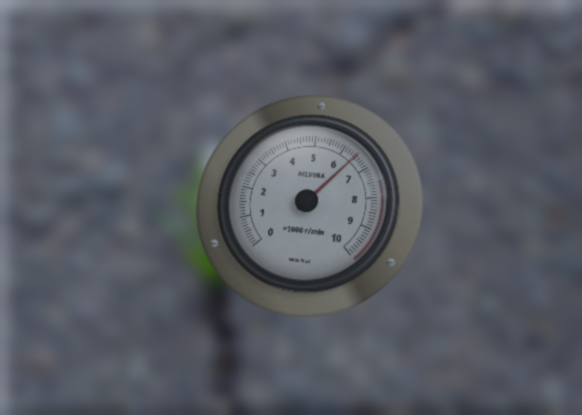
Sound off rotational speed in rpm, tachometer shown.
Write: 6500 rpm
